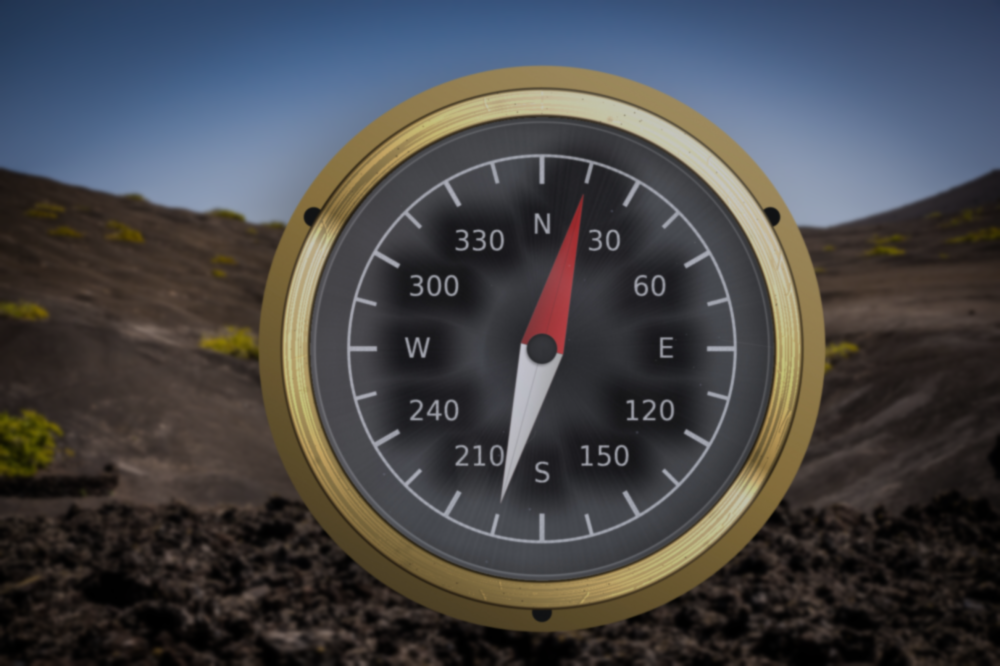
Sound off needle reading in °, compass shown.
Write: 15 °
